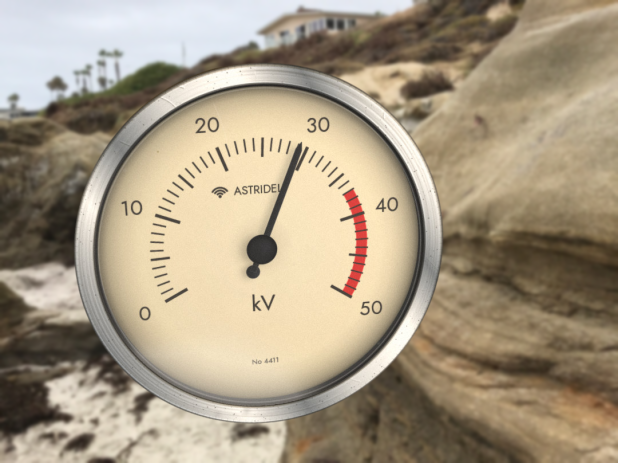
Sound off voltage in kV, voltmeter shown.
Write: 29 kV
